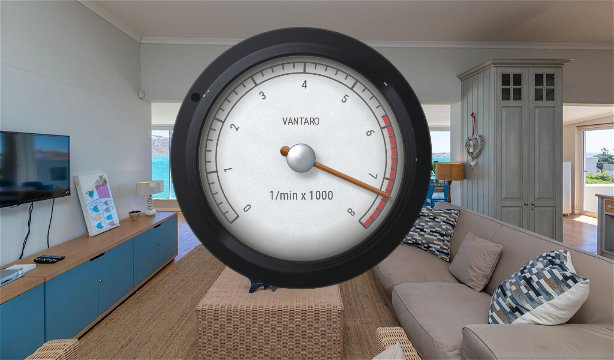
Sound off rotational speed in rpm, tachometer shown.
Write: 7300 rpm
